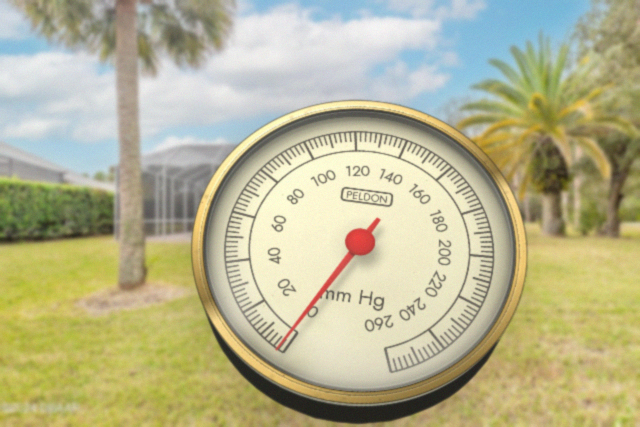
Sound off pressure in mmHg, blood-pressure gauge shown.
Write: 2 mmHg
